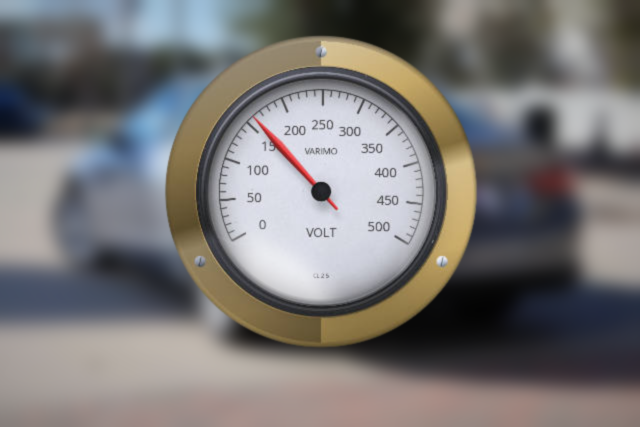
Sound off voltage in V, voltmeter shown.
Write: 160 V
